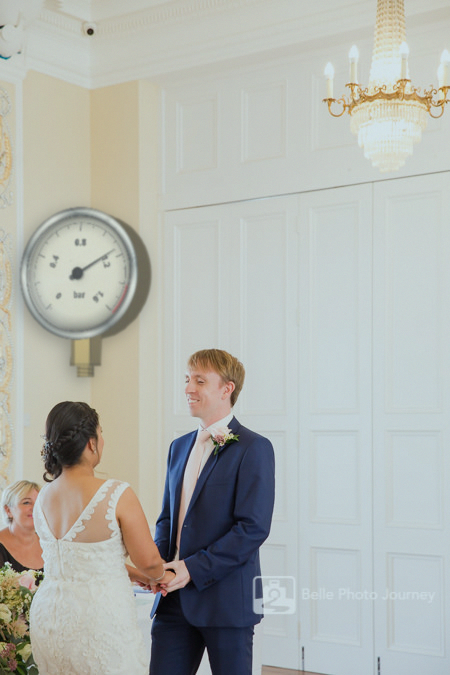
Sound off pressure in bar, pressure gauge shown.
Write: 1.15 bar
